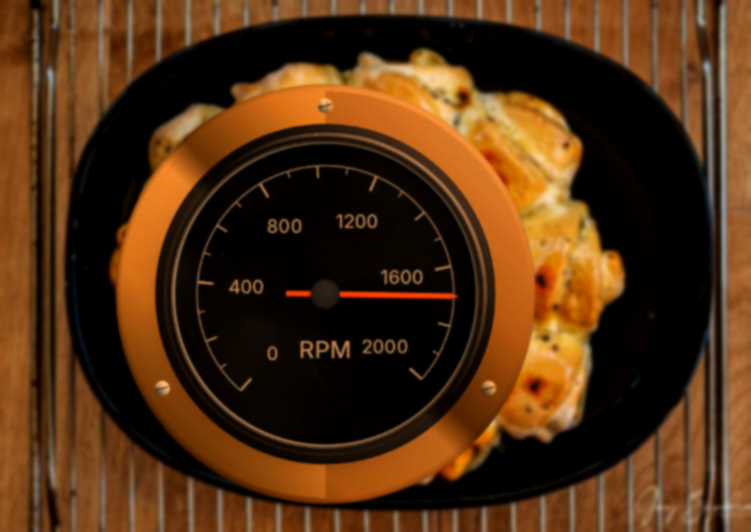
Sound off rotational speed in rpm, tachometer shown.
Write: 1700 rpm
